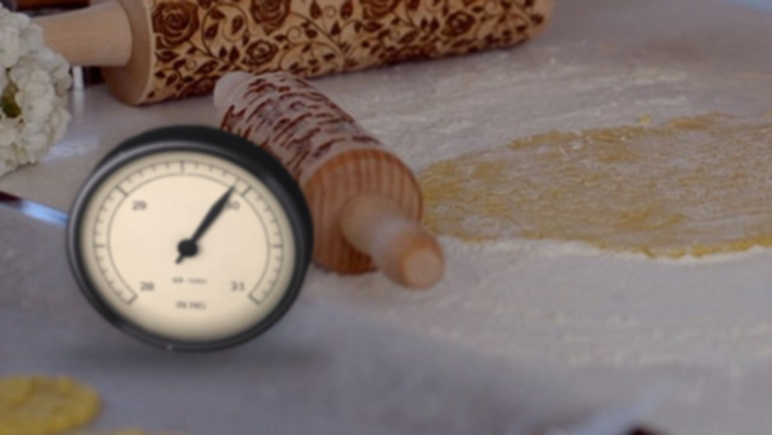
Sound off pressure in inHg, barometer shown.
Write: 29.9 inHg
